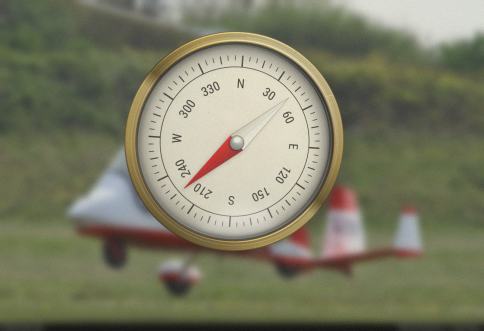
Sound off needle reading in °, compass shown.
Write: 225 °
